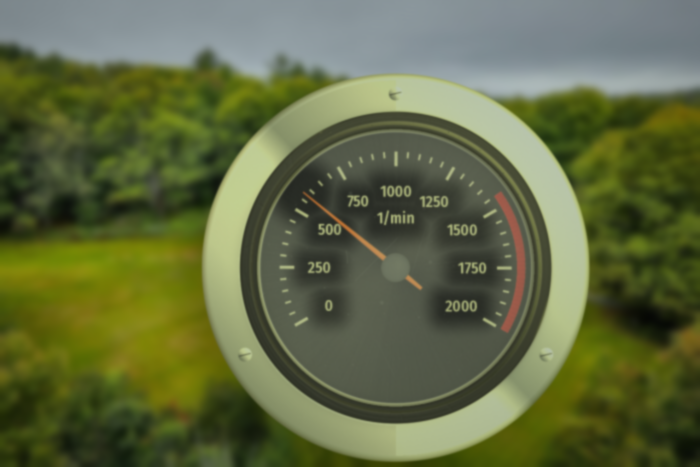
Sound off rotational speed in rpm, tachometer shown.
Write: 575 rpm
